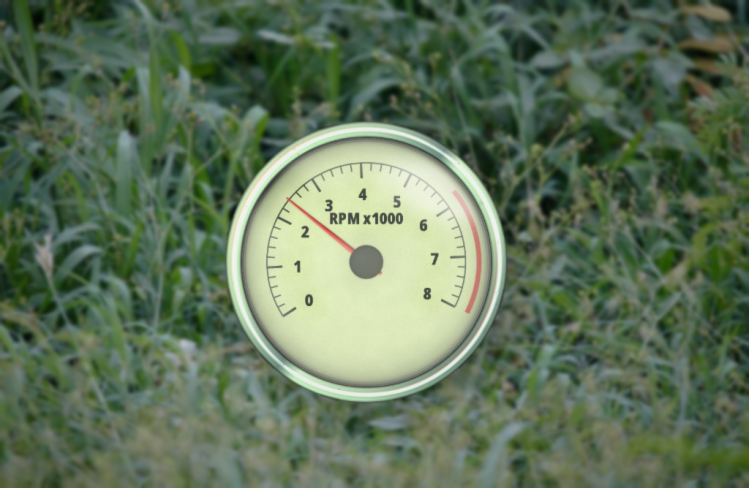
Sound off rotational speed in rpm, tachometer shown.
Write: 2400 rpm
